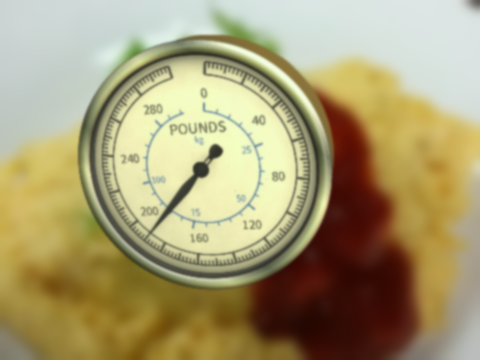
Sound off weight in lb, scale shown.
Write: 190 lb
